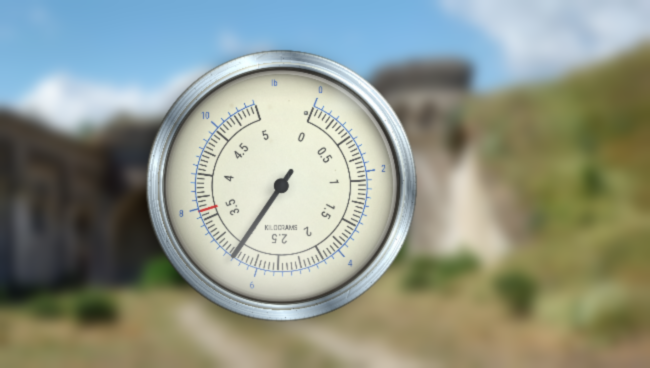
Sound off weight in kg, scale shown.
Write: 3 kg
